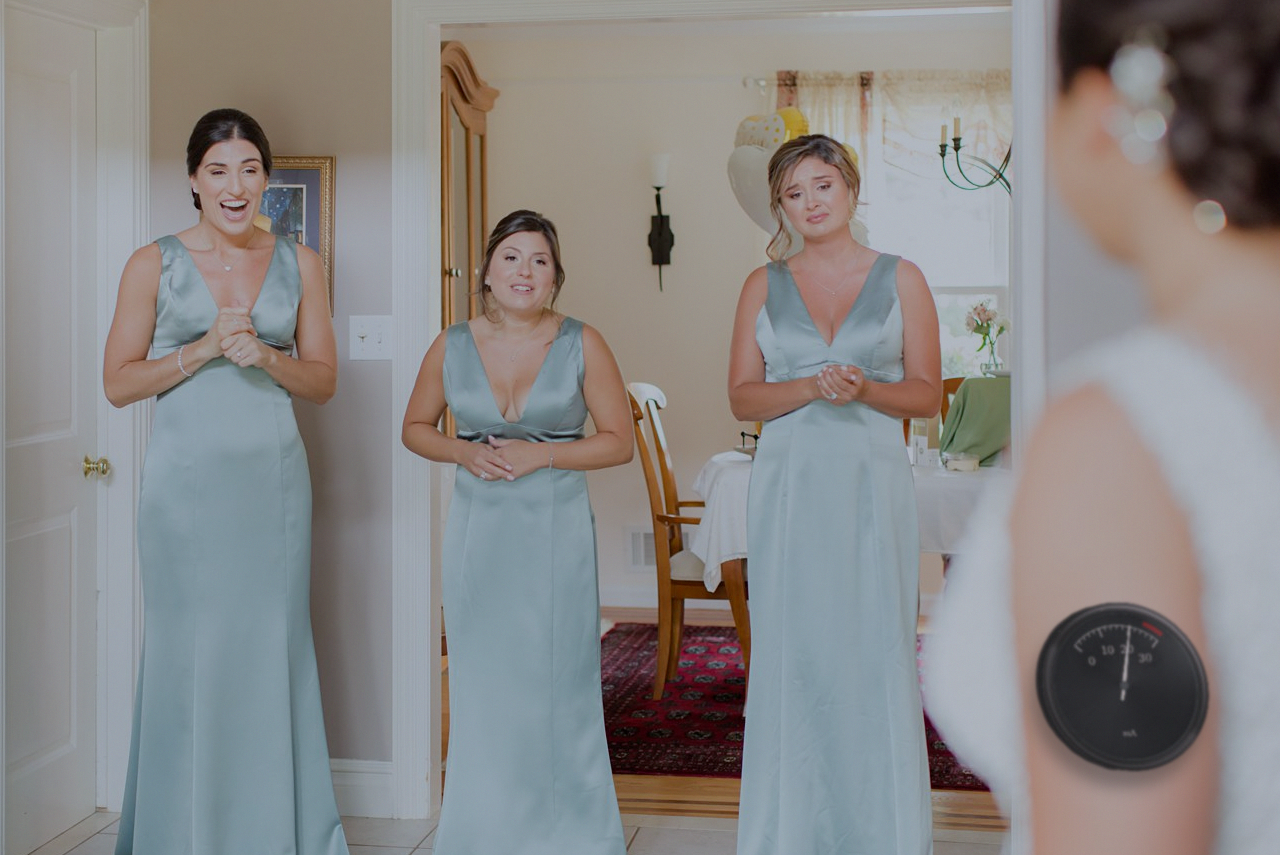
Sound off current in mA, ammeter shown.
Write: 20 mA
